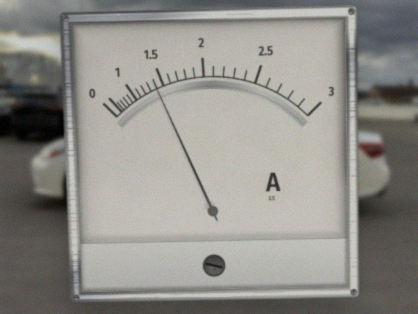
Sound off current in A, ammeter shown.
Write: 1.4 A
